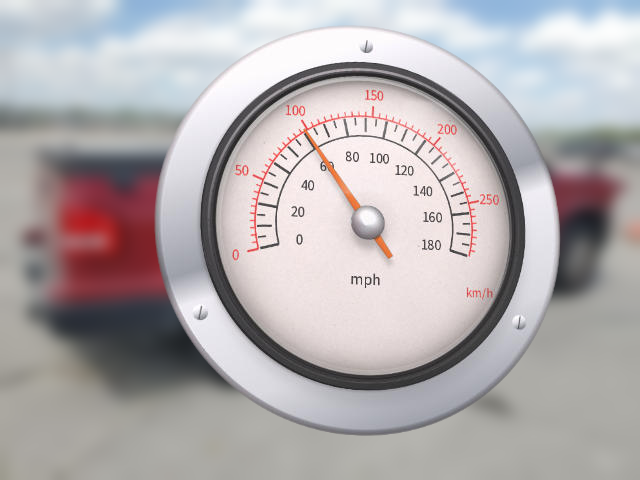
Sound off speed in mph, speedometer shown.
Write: 60 mph
